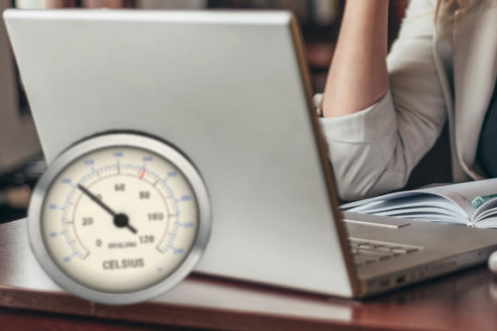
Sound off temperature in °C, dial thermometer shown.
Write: 40 °C
